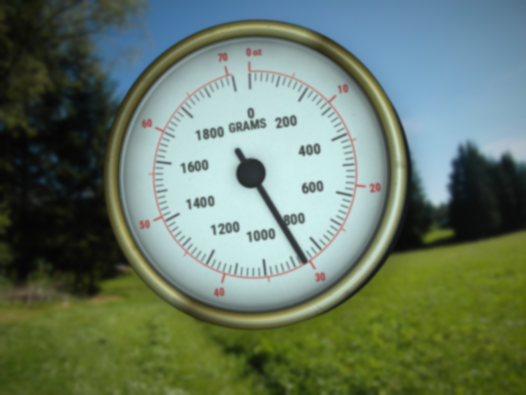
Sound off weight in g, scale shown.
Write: 860 g
